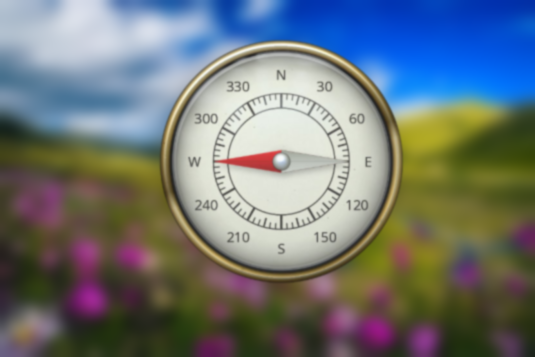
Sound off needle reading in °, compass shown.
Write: 270 °
